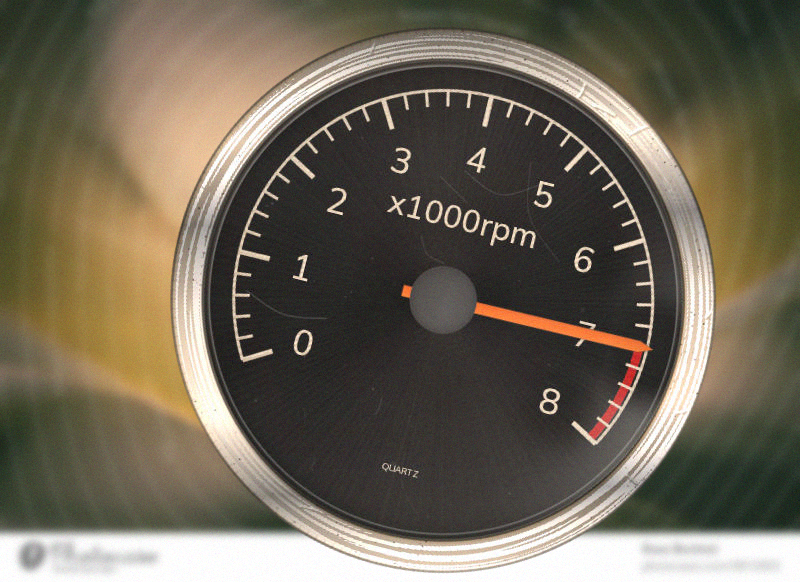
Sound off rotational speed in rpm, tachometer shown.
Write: 7000 rpm
